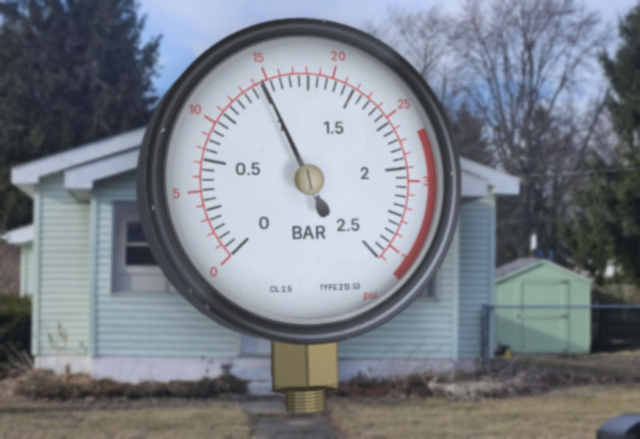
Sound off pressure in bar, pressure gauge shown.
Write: 1 bar
